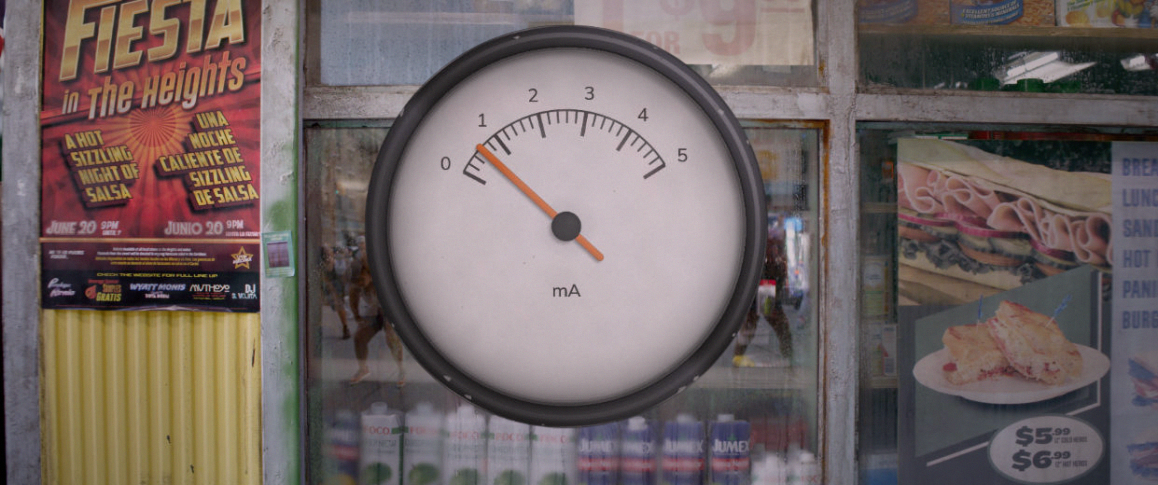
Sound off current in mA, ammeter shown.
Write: 0.6 mA
